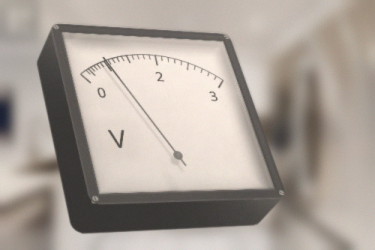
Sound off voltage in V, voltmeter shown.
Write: 1 V
